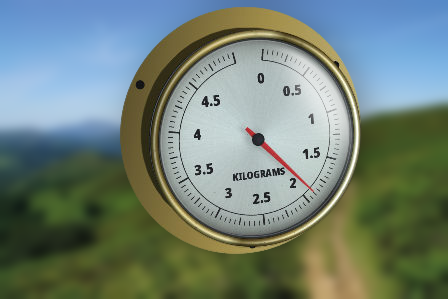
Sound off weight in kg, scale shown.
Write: 1.9 kg
